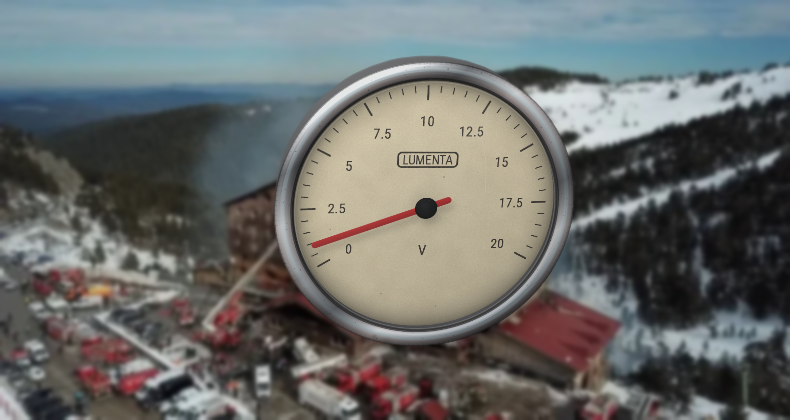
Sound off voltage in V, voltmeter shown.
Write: 1 V
